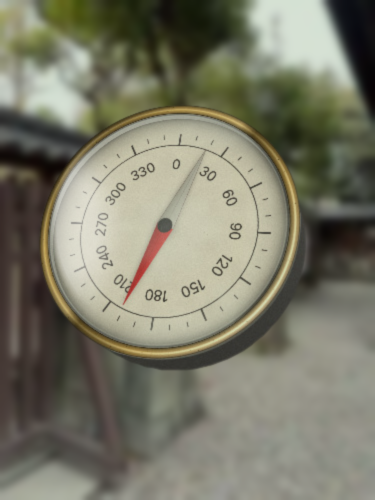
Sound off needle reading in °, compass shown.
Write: 200 °
